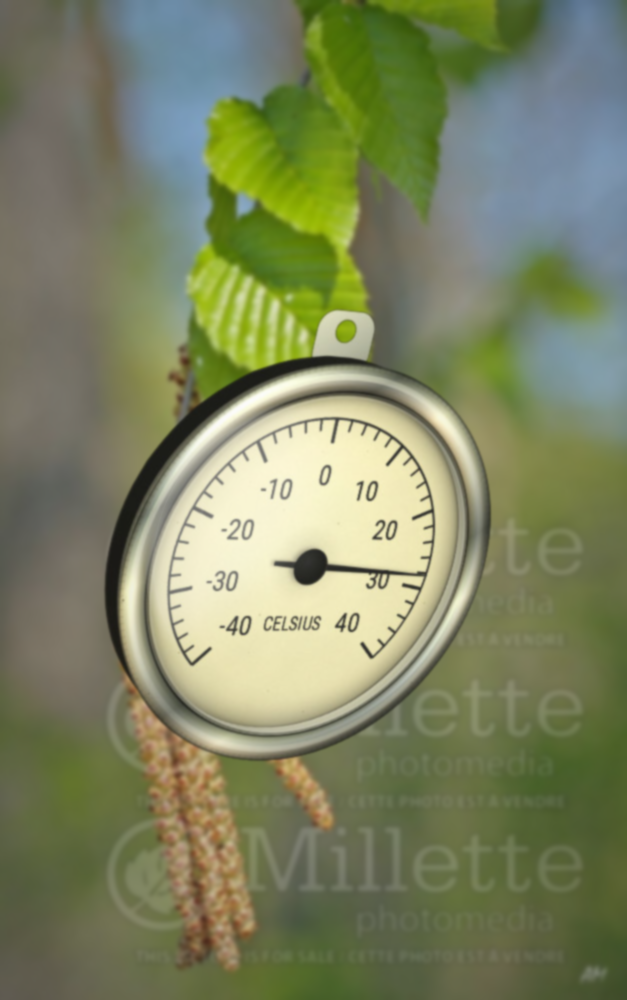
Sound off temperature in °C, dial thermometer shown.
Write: 28 °C
